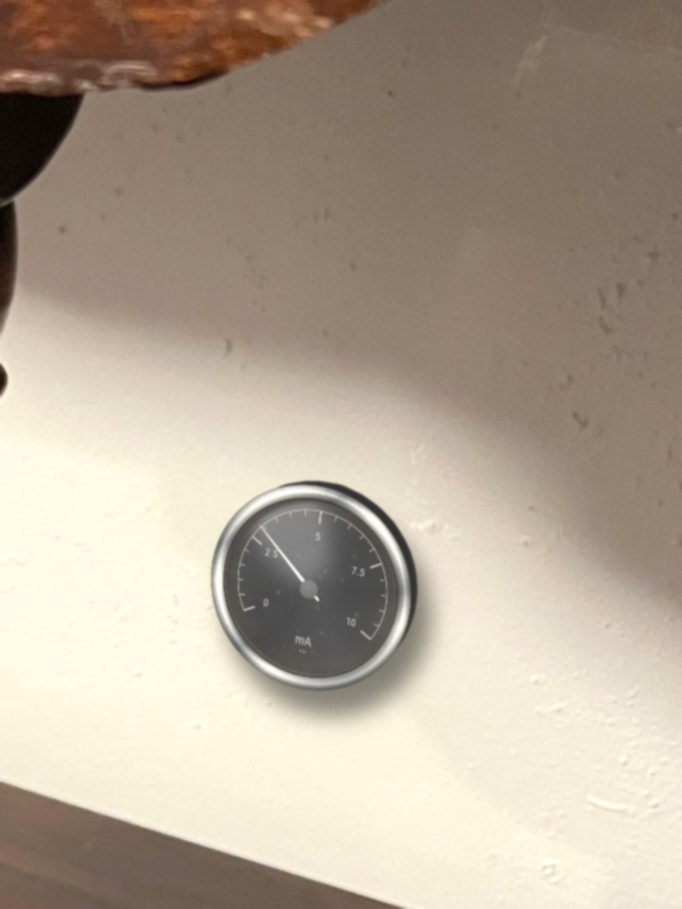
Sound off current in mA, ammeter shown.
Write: 3 mA
